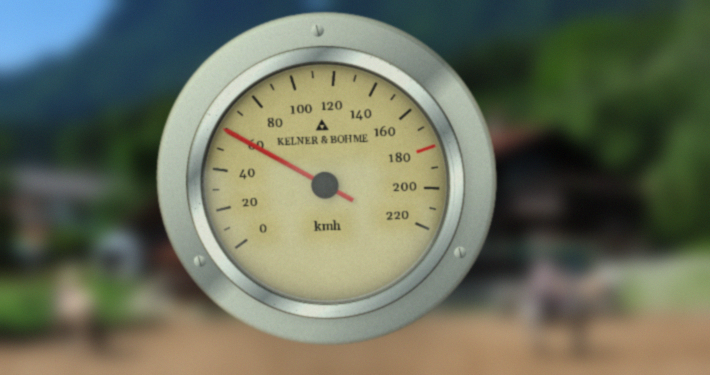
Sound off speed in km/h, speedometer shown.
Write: 60 km/h
